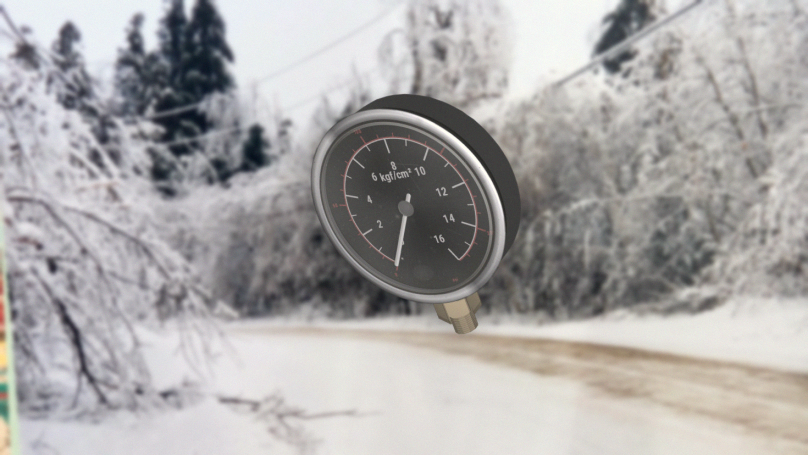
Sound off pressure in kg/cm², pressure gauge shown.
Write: 0 kg/cm²
